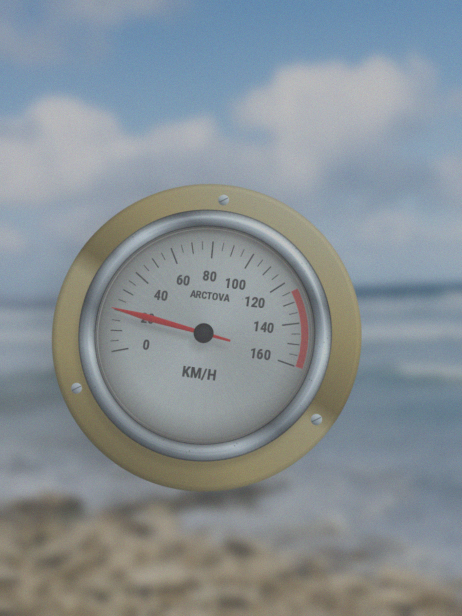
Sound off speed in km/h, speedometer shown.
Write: 20 km/h
